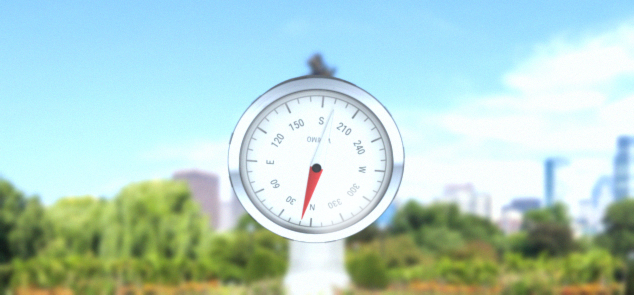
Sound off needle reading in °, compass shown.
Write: 10 °
